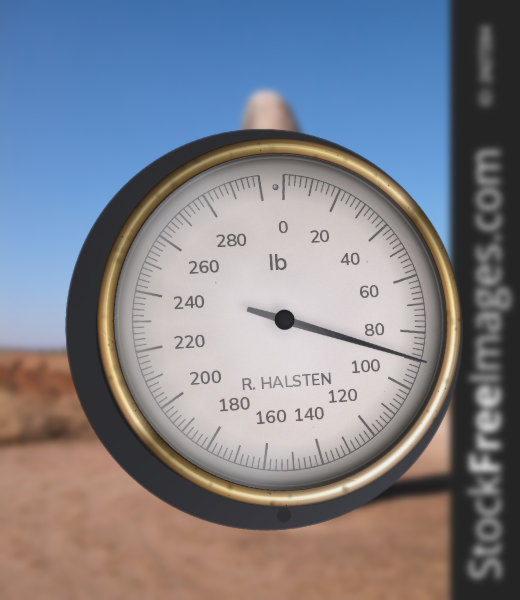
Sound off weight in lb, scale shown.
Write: 90 lb
